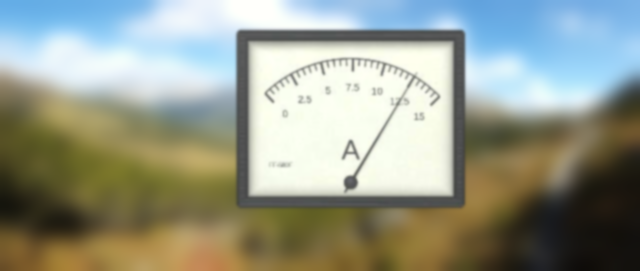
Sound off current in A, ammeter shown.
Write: 12.5 A
